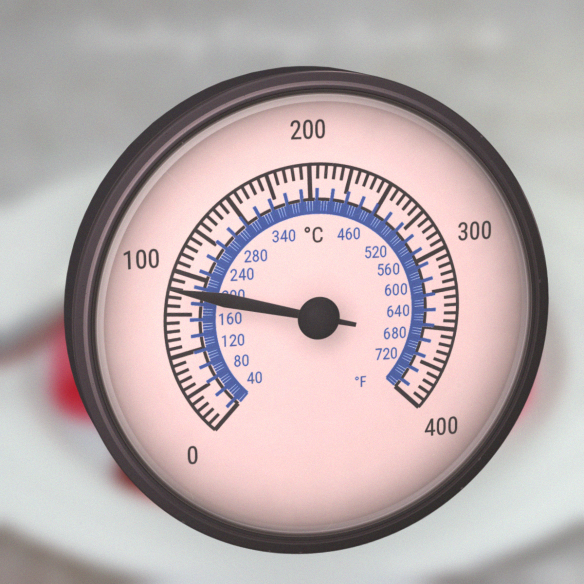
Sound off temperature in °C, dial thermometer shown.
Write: 90 °C
